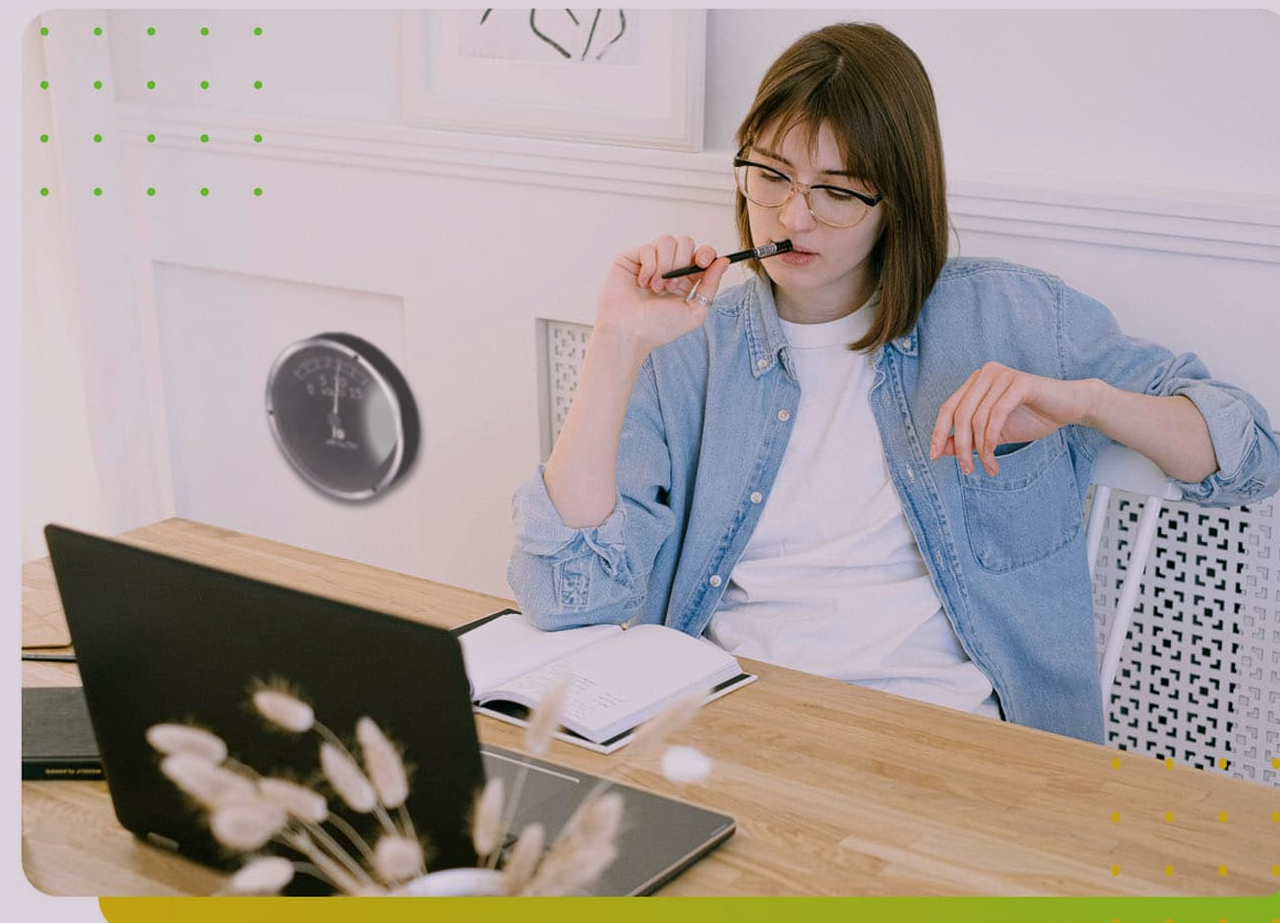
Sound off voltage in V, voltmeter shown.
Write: 10 V
